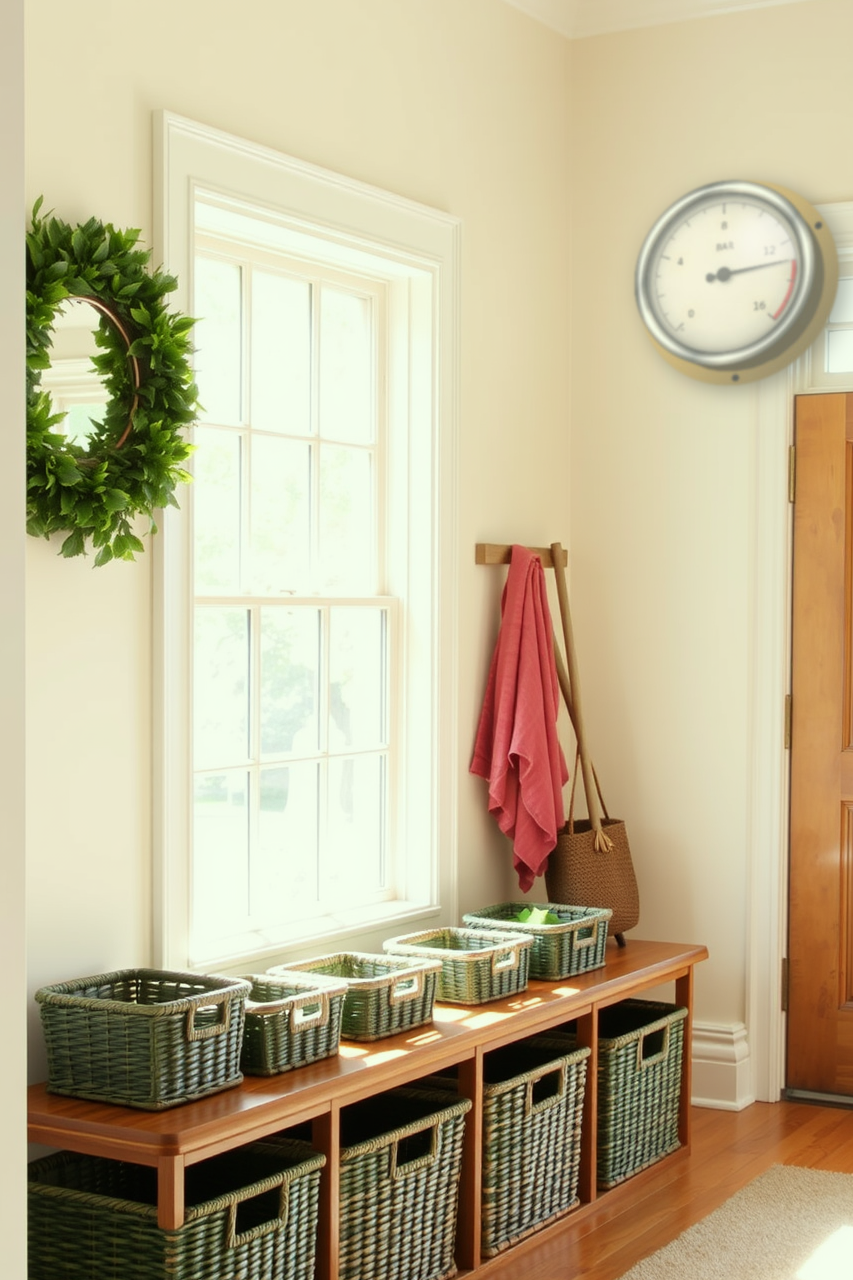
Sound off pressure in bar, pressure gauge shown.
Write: 13 bar
